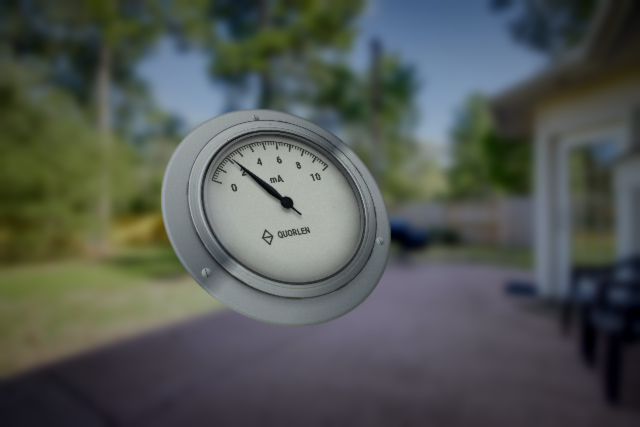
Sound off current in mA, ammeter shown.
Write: 2 mA
